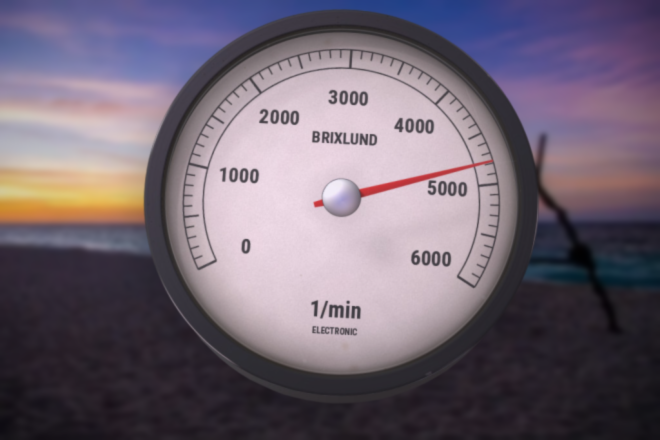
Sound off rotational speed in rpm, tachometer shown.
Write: 4800 rpm
